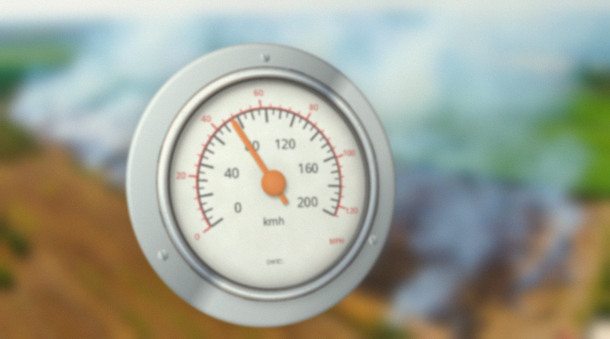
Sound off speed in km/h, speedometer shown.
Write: 75 km/h
